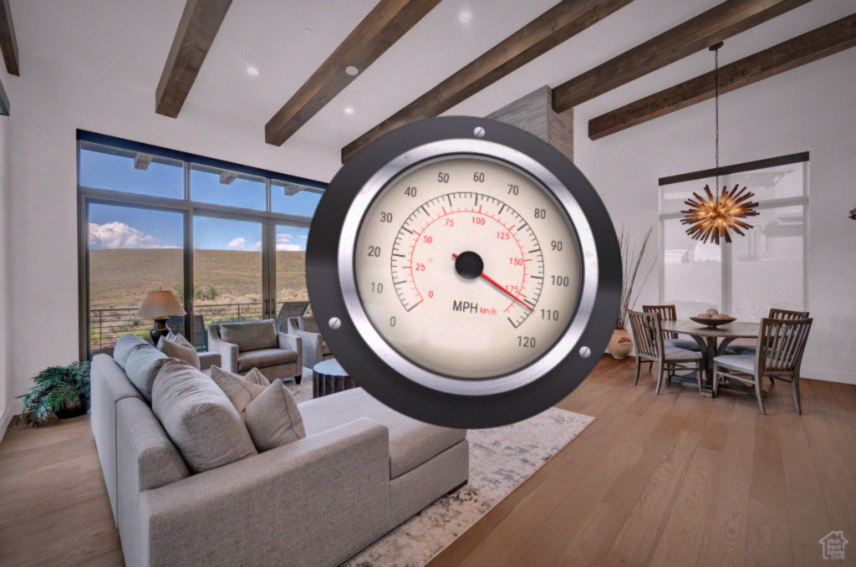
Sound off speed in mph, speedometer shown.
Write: 112 mph
